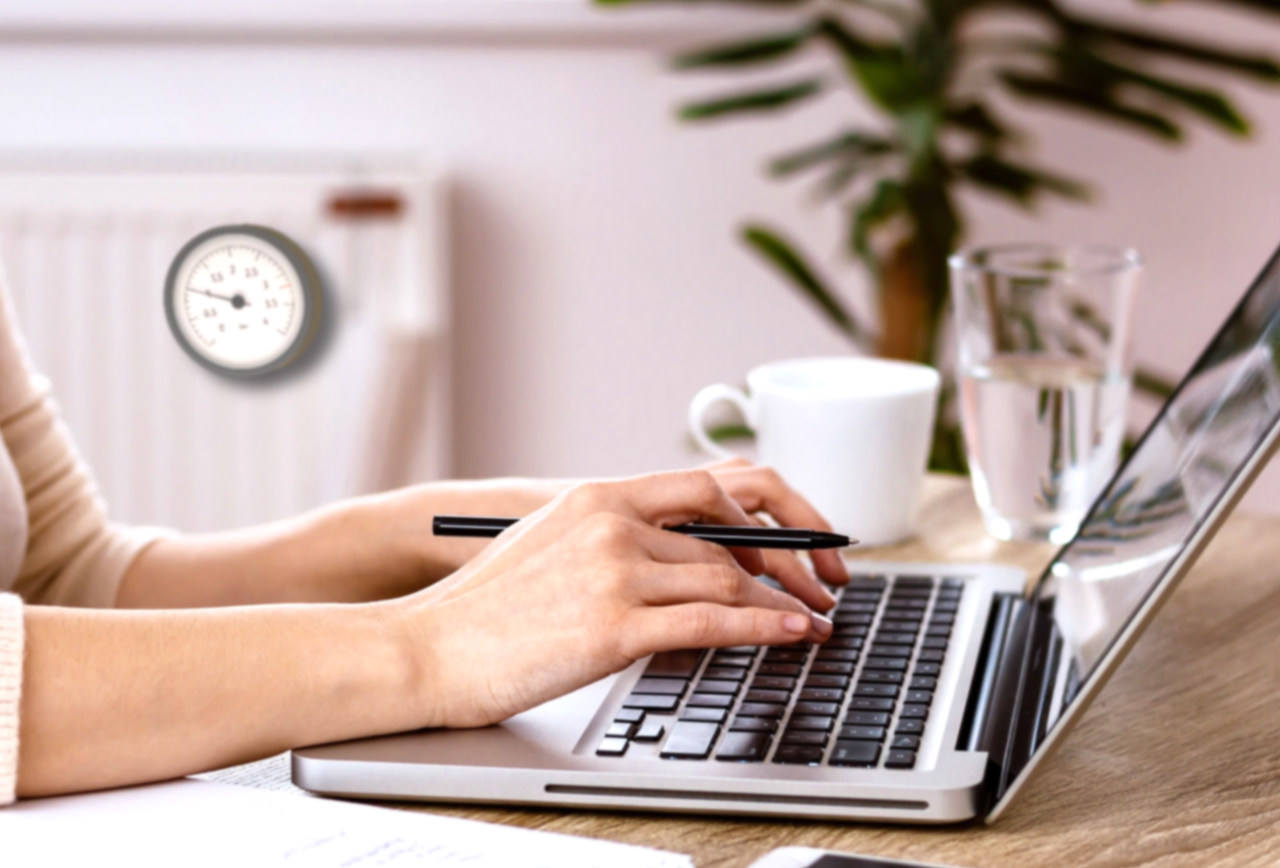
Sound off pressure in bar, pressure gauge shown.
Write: 1 bar
